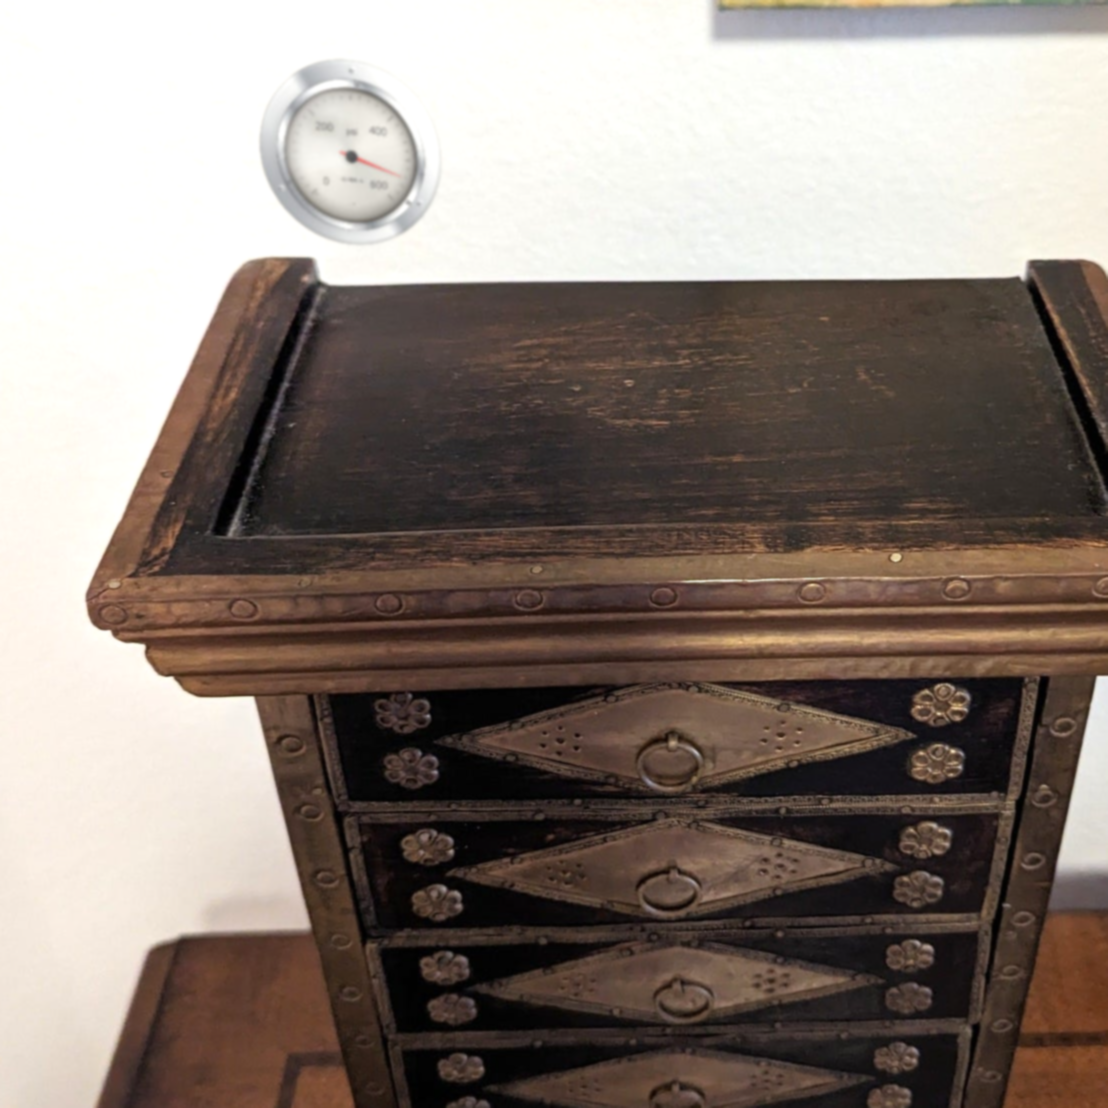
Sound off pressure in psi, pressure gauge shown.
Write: 540 psi
